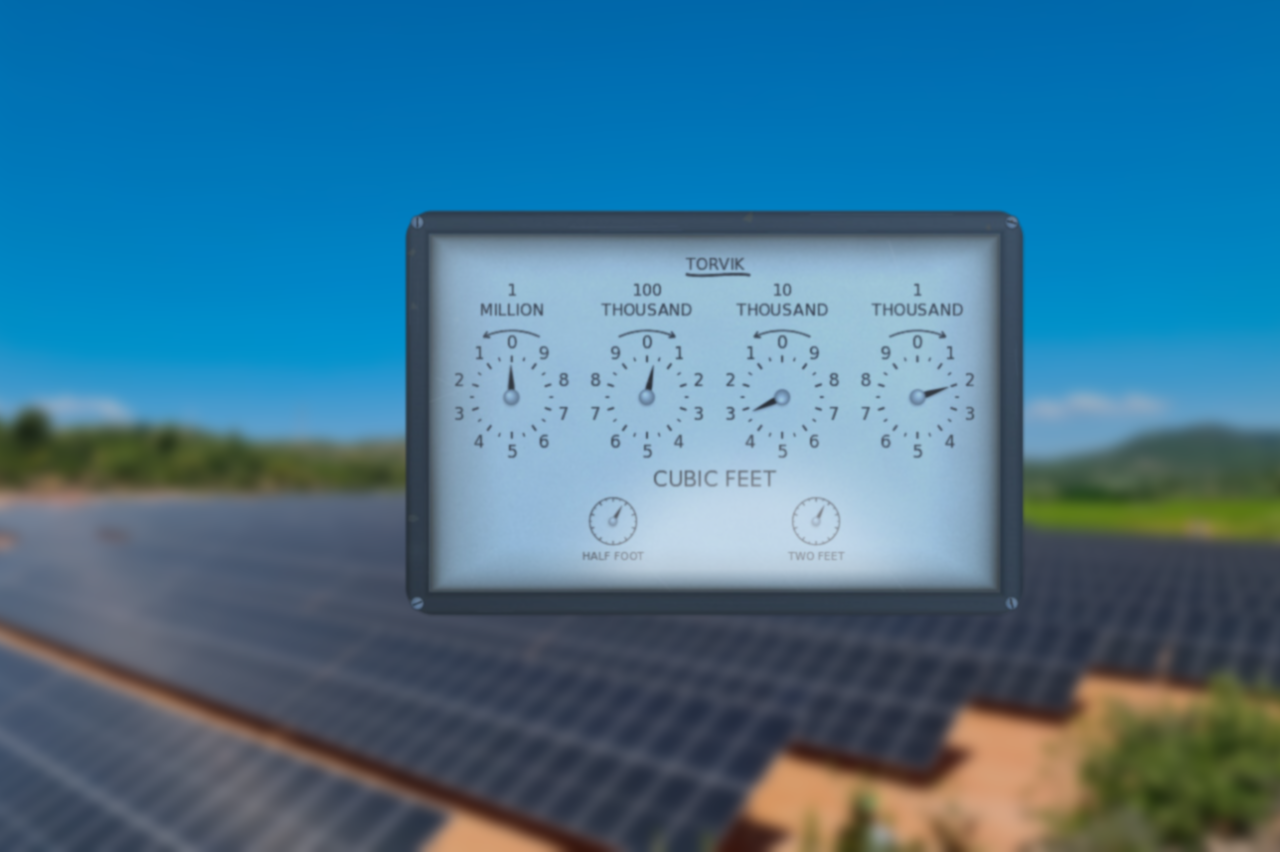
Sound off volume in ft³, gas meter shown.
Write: 3200 ft³
